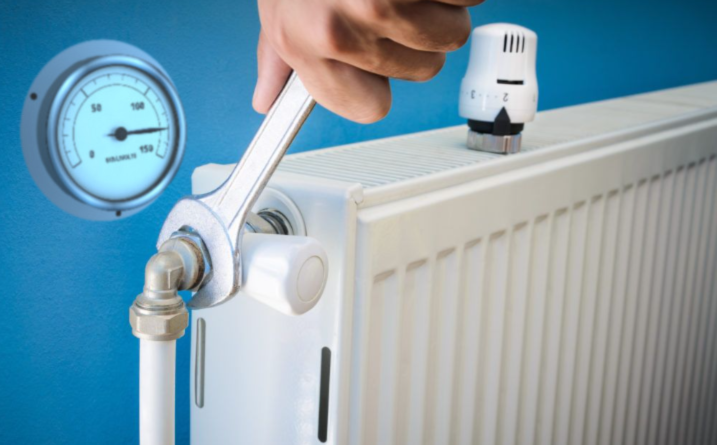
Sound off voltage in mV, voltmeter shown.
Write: 130 mV
